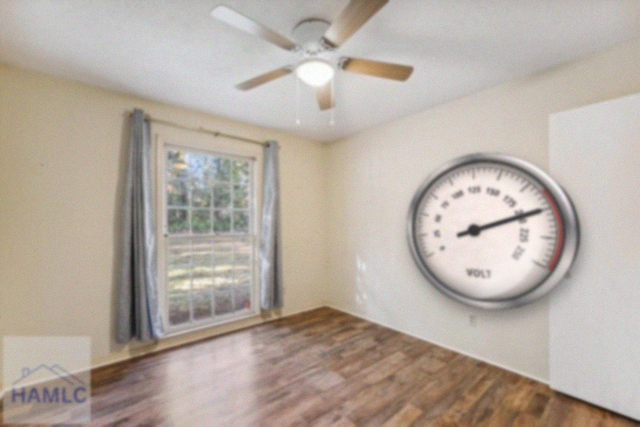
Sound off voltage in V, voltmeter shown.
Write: 200 V
